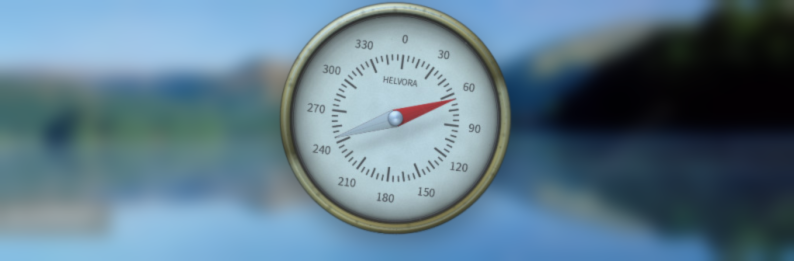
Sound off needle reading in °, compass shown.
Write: 65 °
